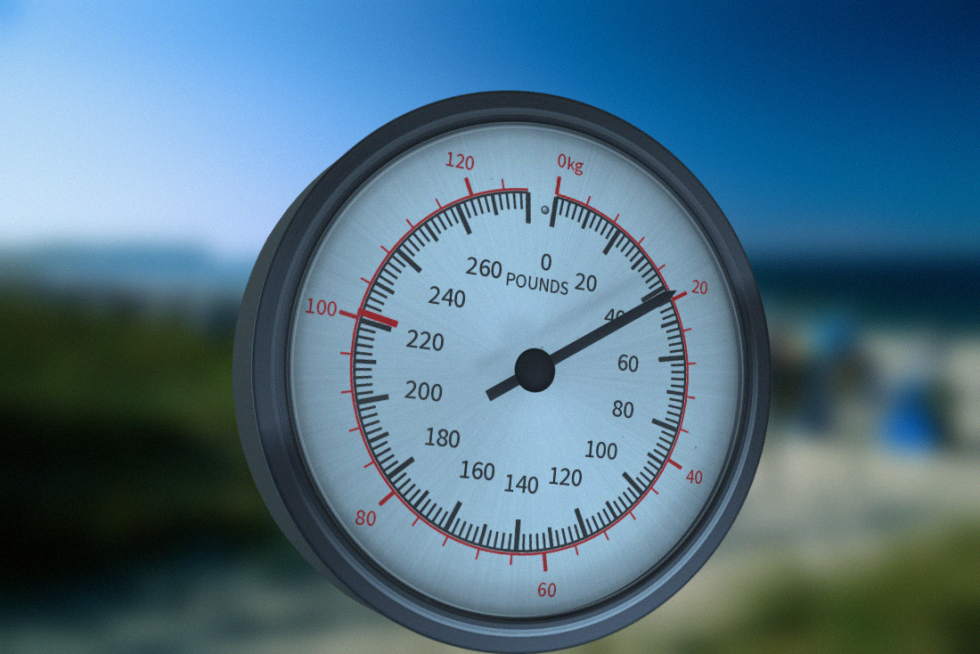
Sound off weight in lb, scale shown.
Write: 42 lb
